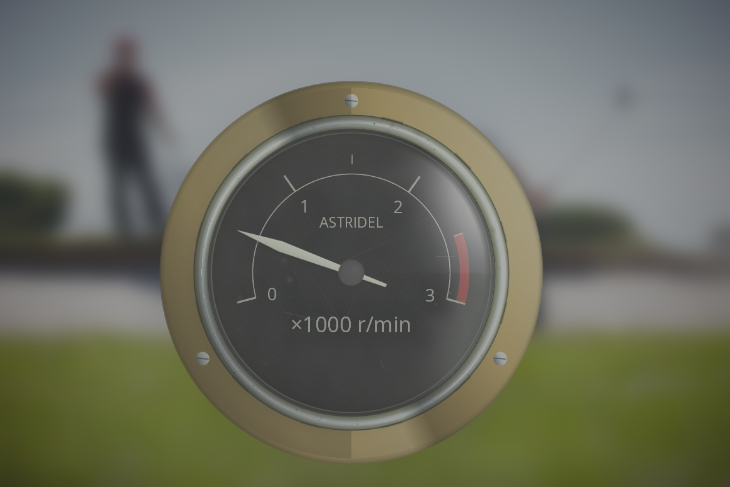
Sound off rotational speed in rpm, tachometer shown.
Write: 500 rpm
